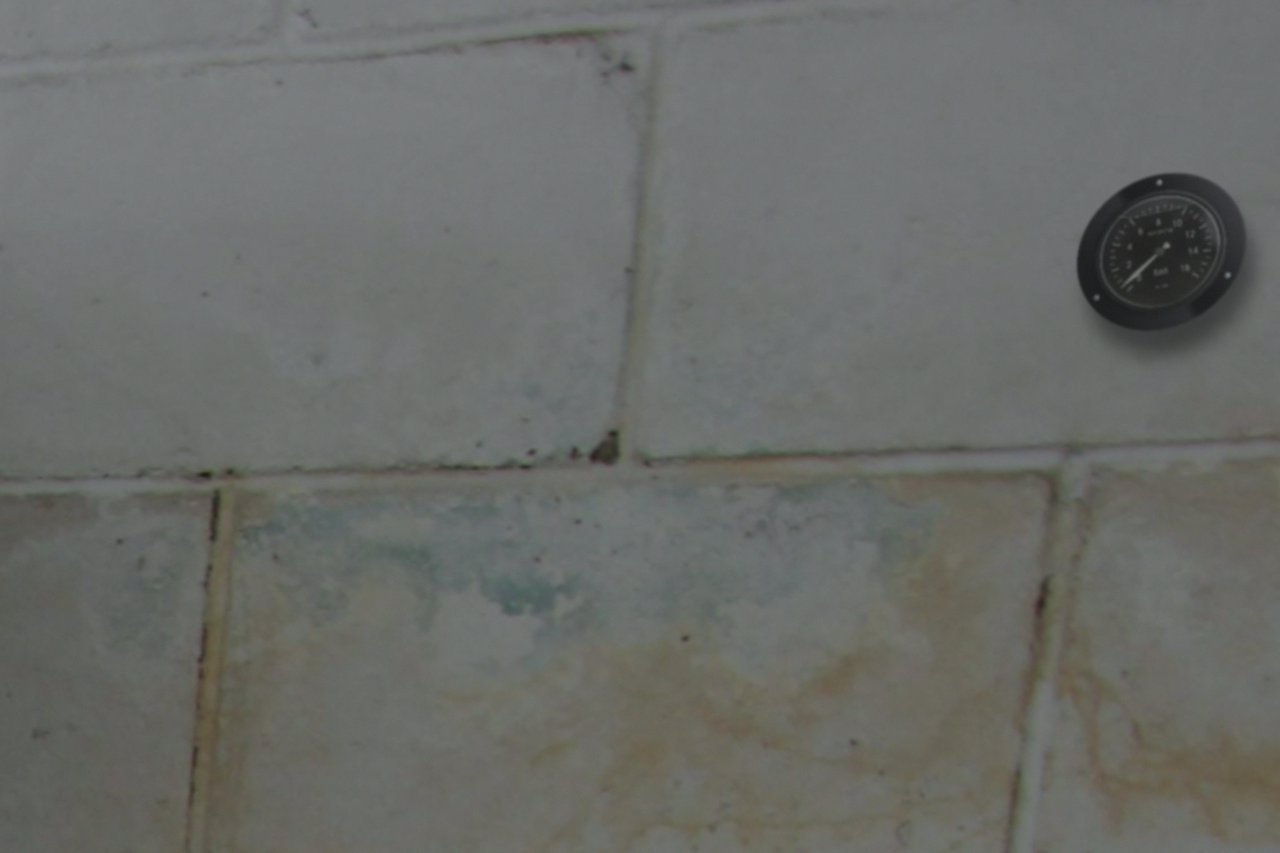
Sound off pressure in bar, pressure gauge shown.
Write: 0.5 bar
